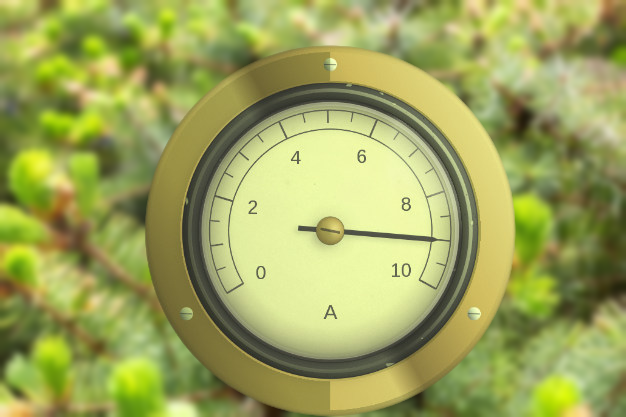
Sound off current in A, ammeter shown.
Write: 9 A
